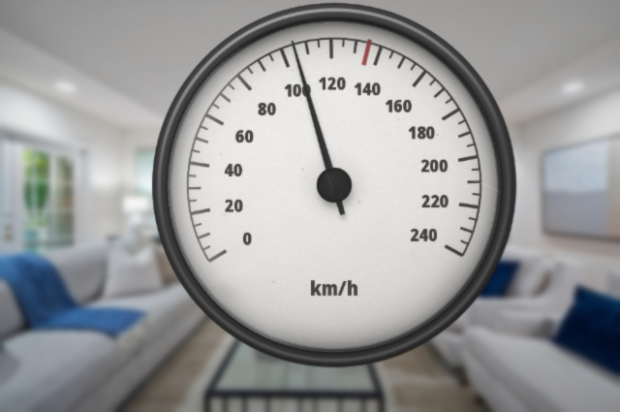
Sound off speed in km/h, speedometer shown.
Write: 105 km/h
